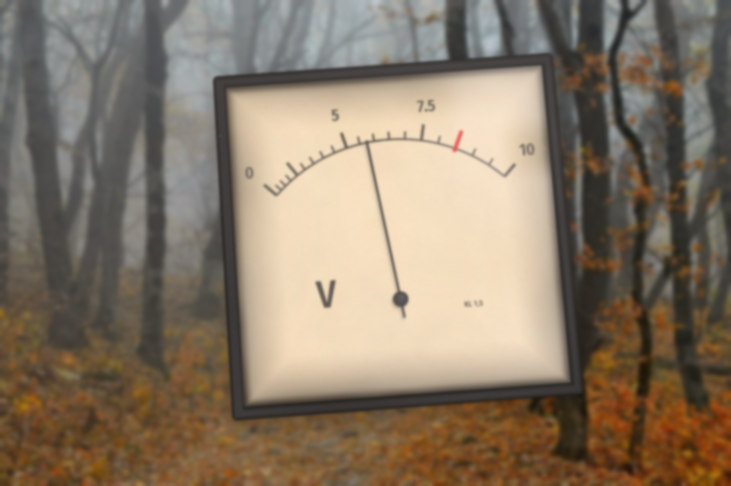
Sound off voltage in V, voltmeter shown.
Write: 5.75 V
